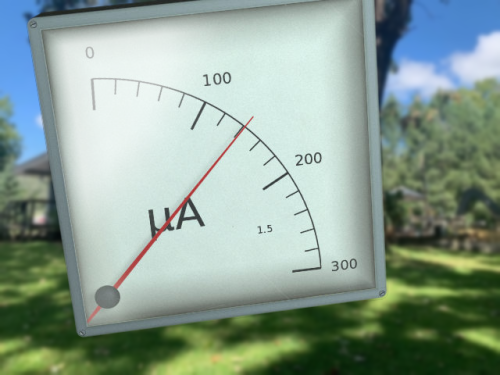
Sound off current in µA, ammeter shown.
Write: 140 µA
